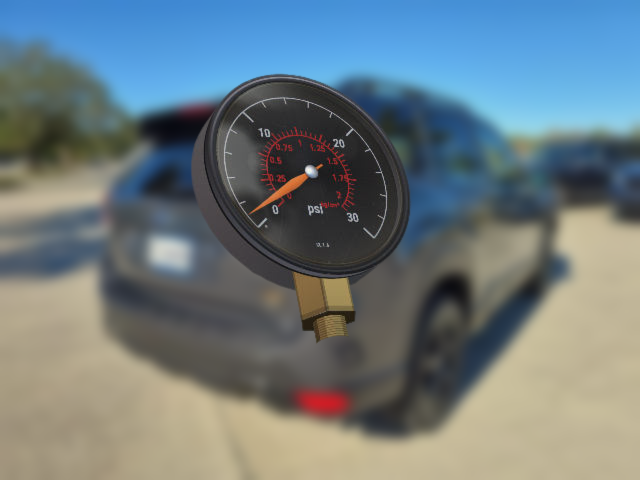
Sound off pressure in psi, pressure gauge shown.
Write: 1 psi
